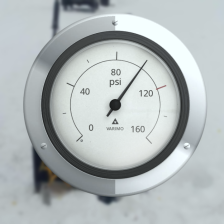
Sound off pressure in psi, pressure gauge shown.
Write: 100 psi
